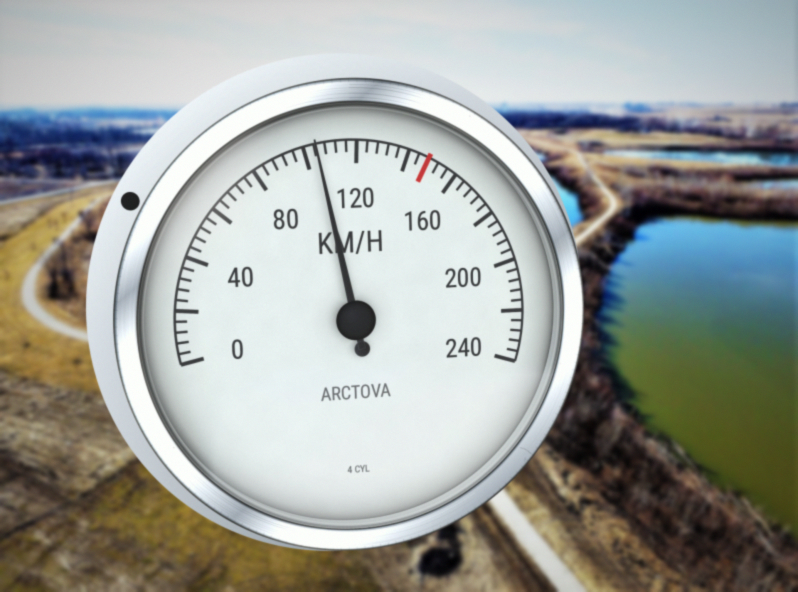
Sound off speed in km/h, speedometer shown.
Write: 104 km/h
